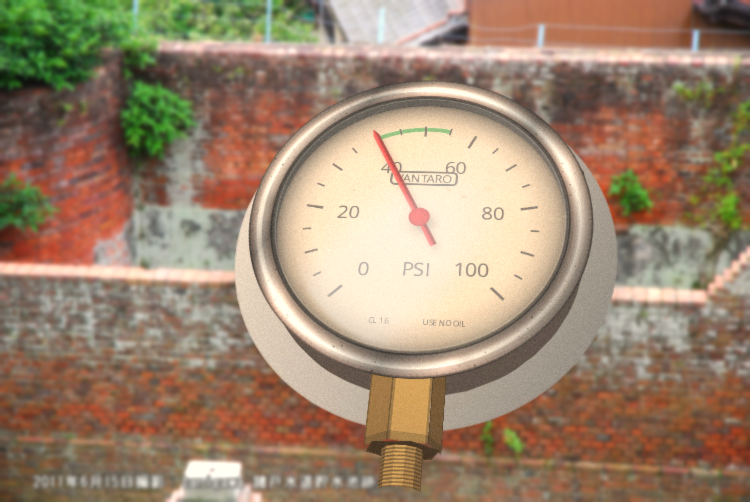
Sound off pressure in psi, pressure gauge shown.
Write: 40 psi
